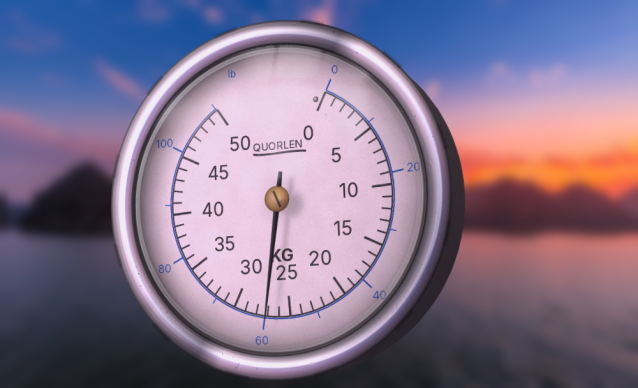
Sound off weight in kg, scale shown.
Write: 27 kg
